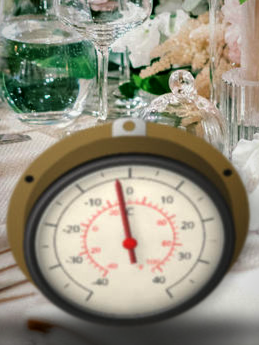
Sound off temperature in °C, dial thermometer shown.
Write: -2.5 °C
